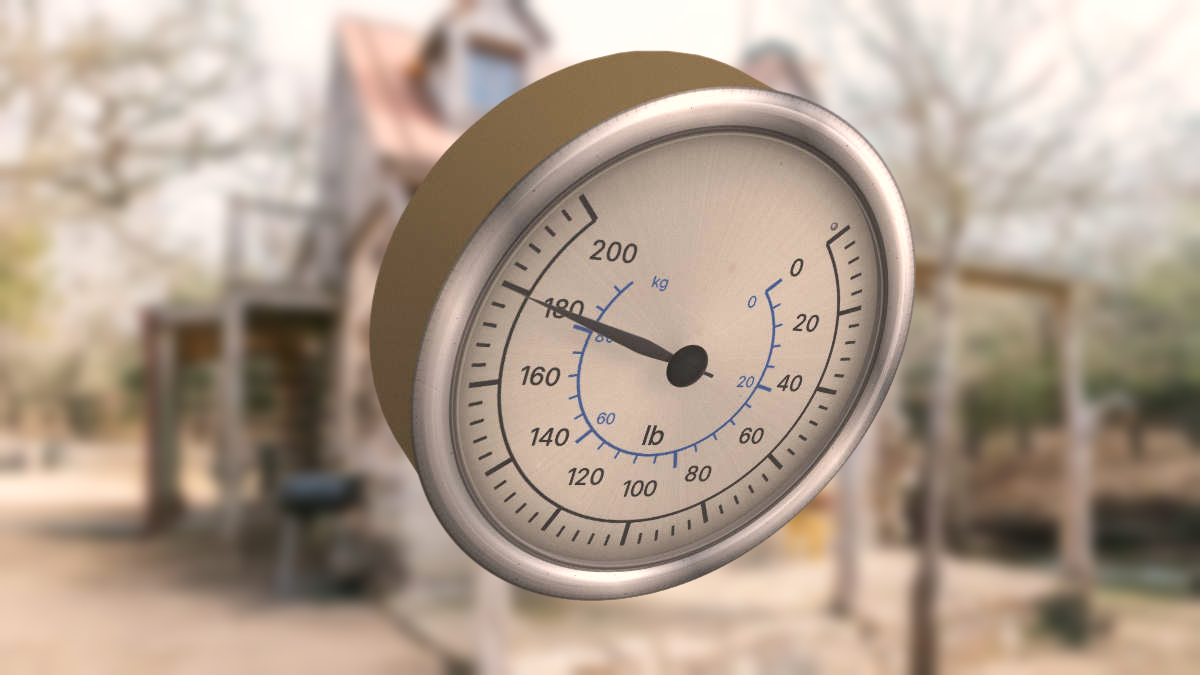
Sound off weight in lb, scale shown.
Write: 180 lb
